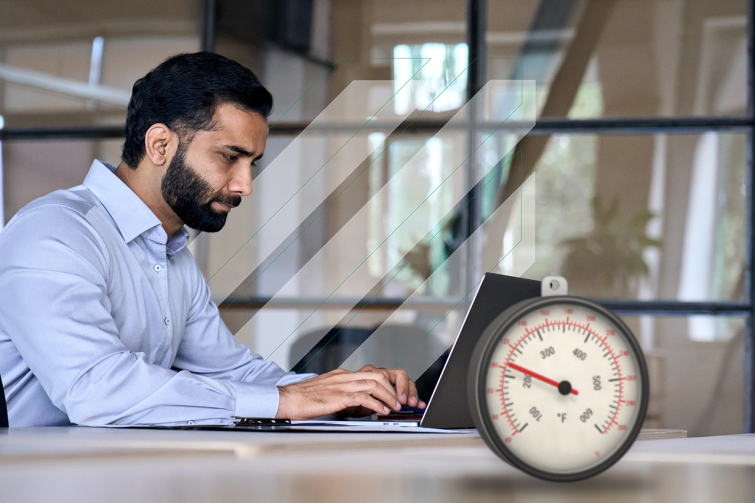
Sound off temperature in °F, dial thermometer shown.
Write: 220 °F
